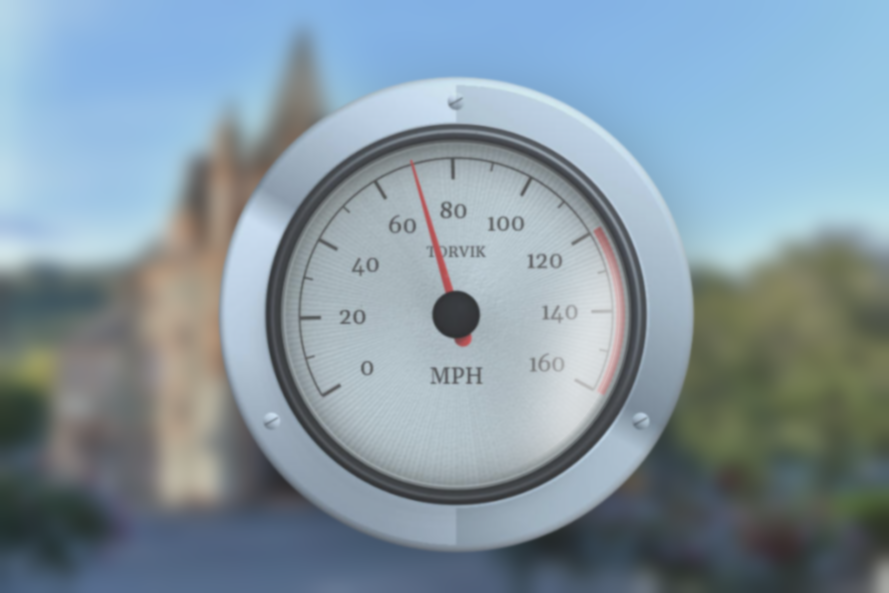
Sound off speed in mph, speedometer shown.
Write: 70 mph
